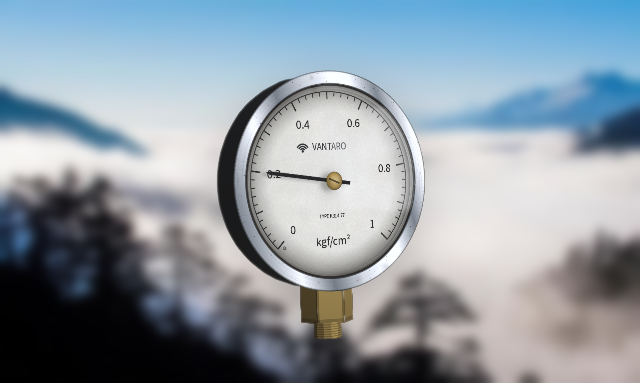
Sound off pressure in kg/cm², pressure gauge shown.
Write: 0.2 kg/cm²
